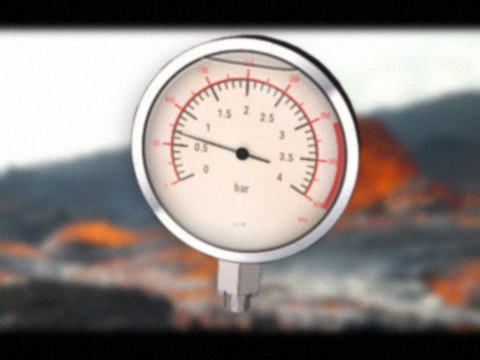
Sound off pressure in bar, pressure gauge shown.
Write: 0.7 bar
